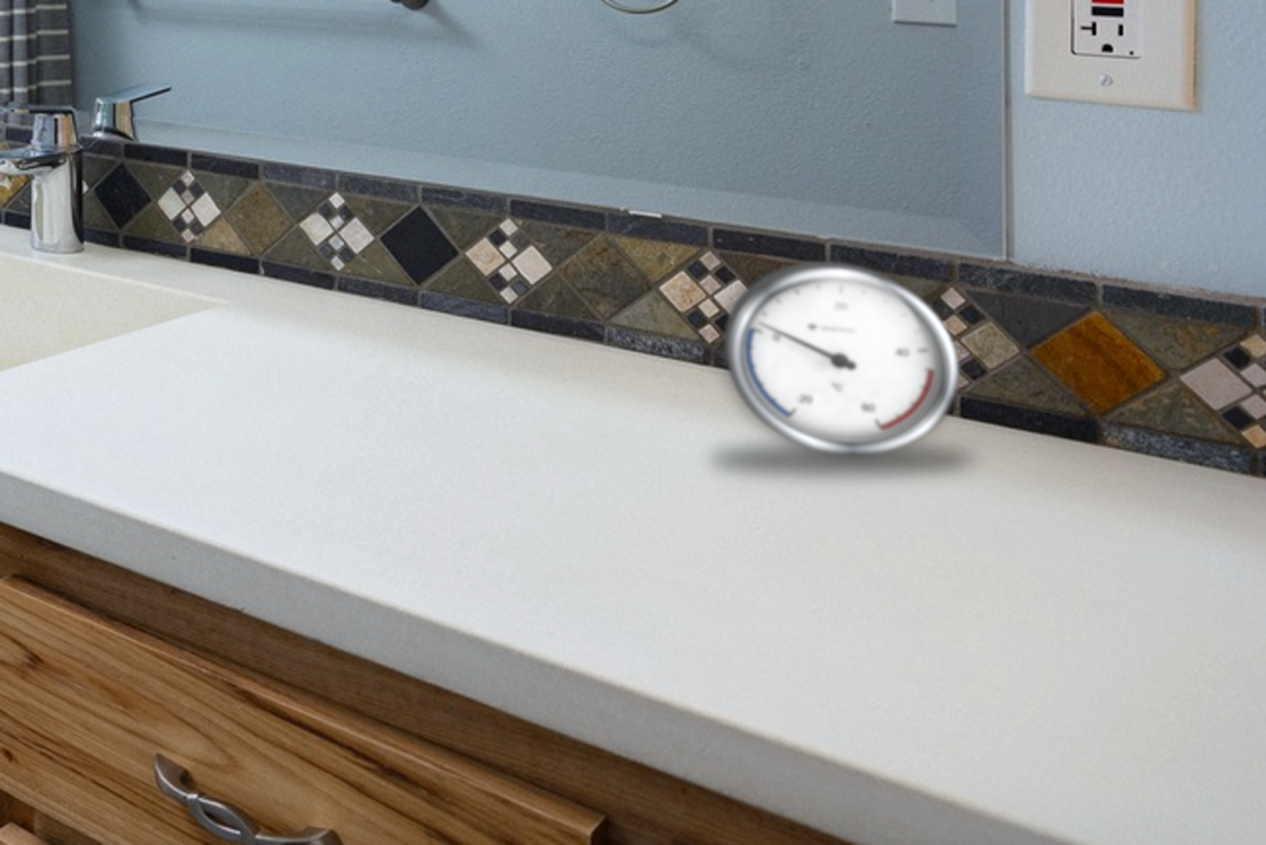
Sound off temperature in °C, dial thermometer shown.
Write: 2 °C
